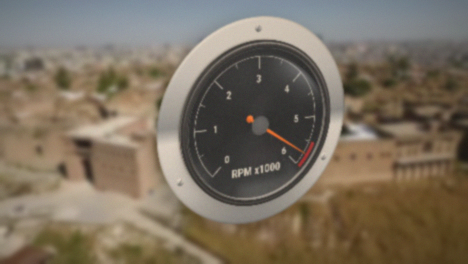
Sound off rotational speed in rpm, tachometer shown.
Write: 5750 rpm
